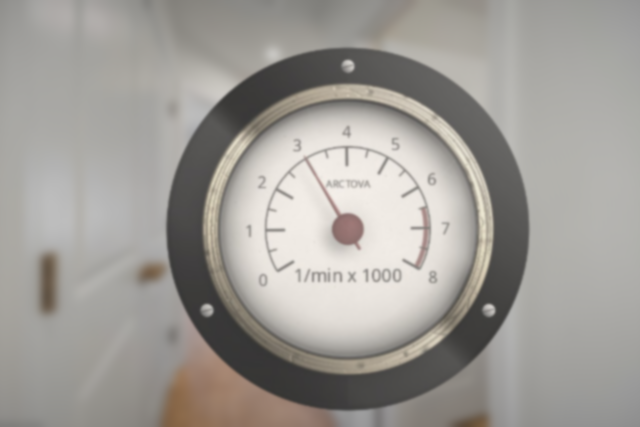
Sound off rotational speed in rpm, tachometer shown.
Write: 3000 rpm
